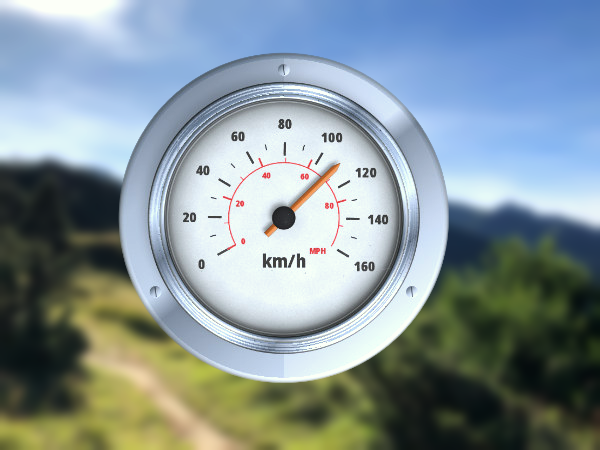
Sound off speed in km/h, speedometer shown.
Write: 110 km/h
